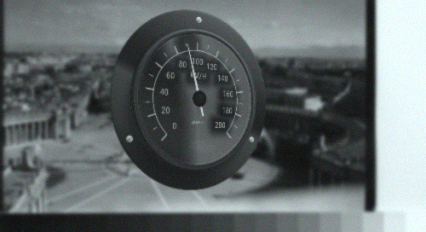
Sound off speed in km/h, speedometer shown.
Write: 90 km/h
